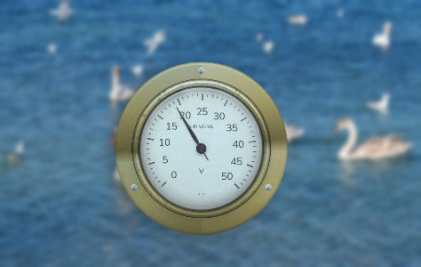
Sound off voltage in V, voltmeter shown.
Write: 19 V
